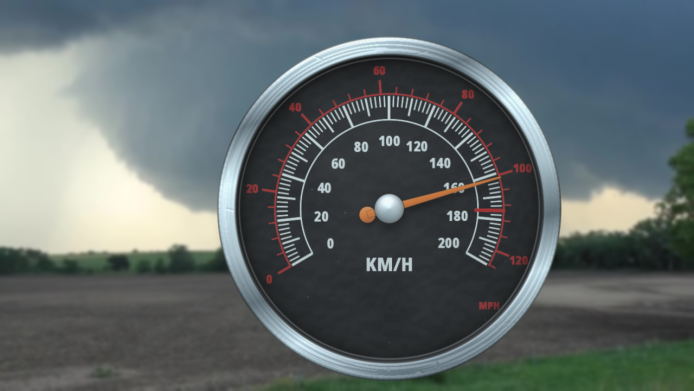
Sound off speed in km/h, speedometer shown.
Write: 162 km/h
